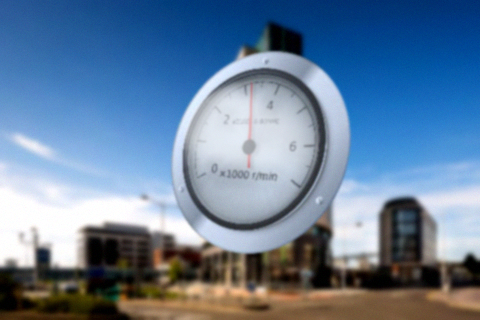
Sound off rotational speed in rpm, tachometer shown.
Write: 3250 rpm
